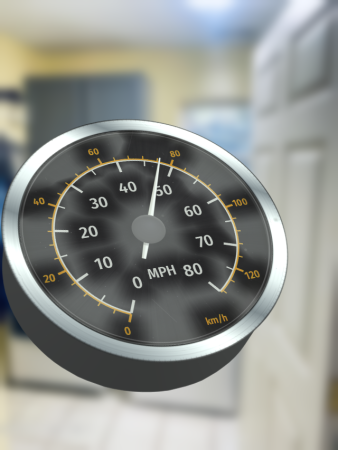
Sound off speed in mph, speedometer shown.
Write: 47.5 mph
